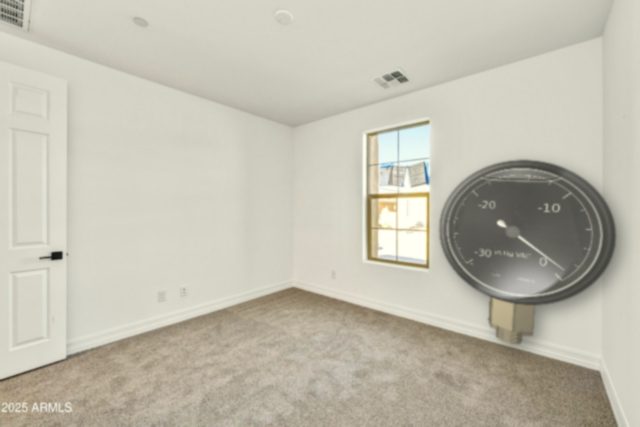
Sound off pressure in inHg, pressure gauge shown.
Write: -1 inHg
